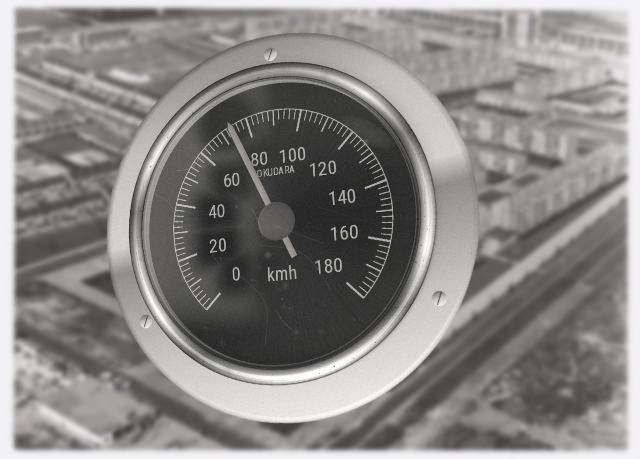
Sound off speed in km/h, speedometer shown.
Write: 74 km/h
